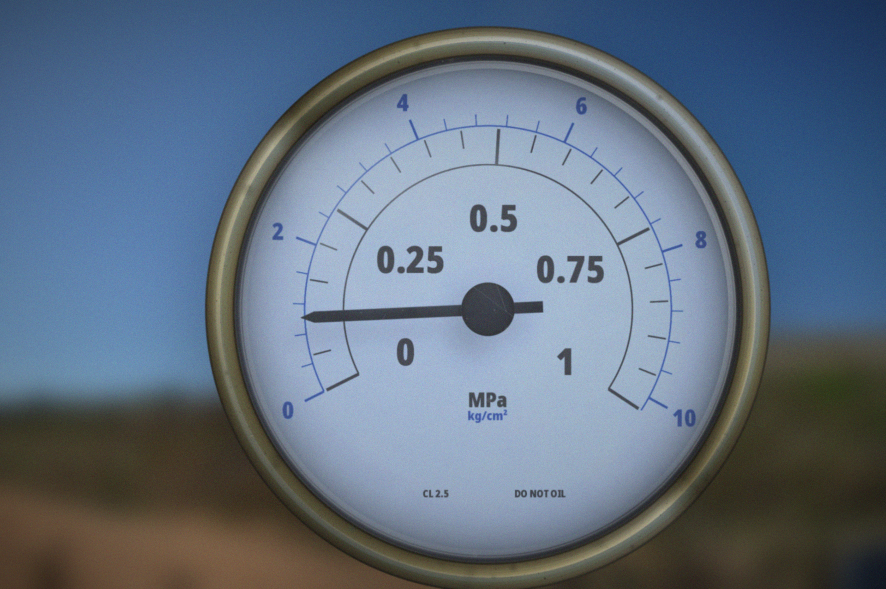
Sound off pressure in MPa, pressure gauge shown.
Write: 0.1 MPa
